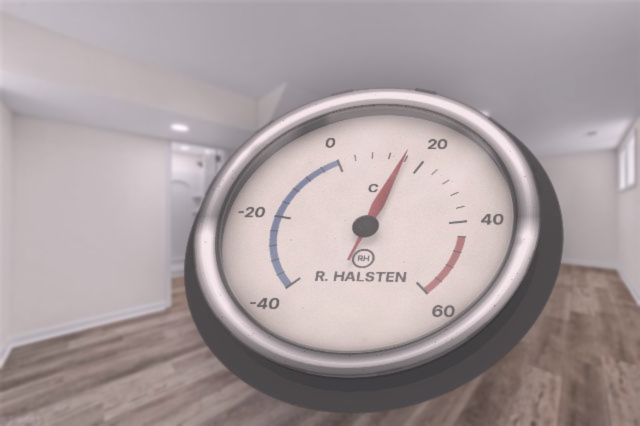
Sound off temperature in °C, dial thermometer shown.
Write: 16 °C
